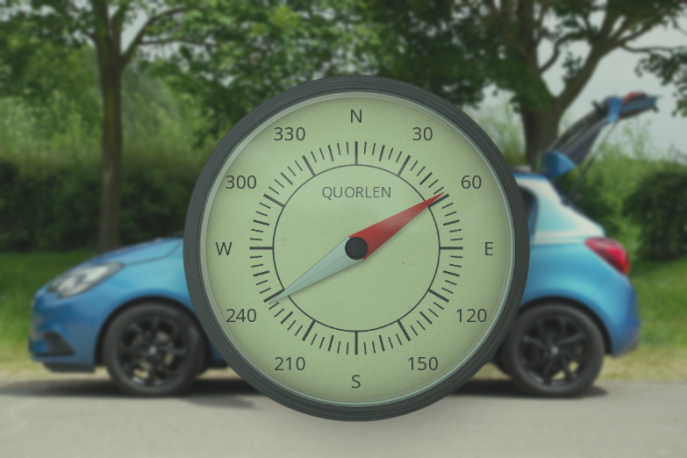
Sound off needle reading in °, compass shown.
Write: 57.5 °
